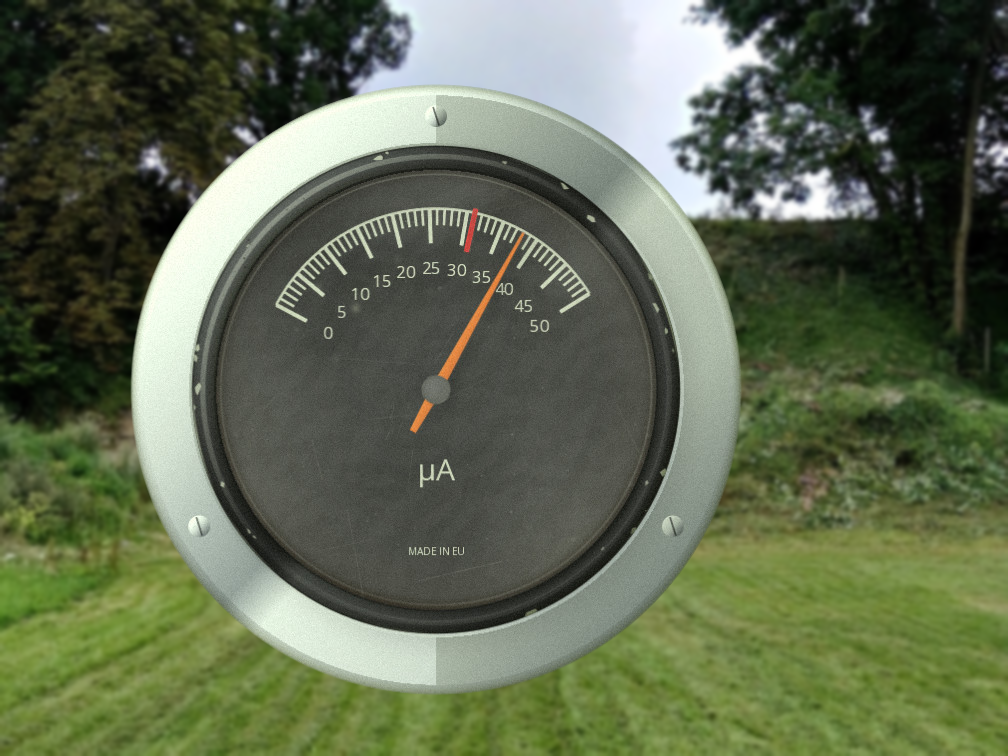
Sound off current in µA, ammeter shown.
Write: 38 µA
